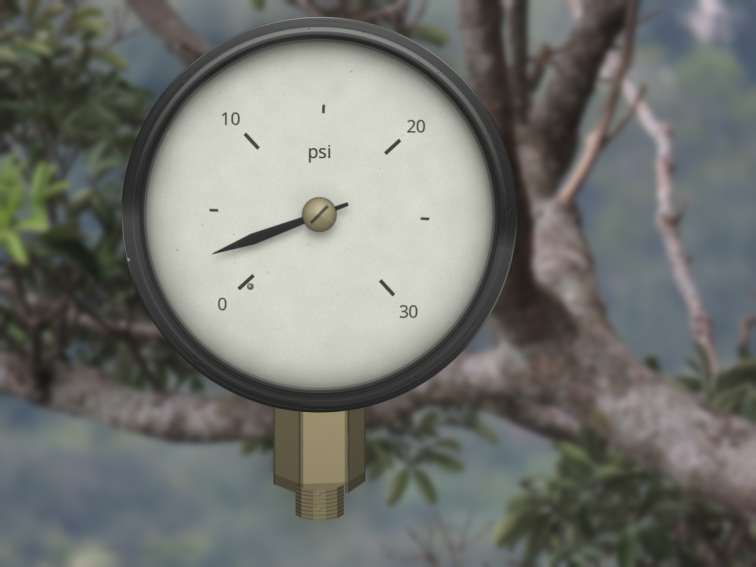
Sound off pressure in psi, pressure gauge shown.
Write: 2.5 psi
